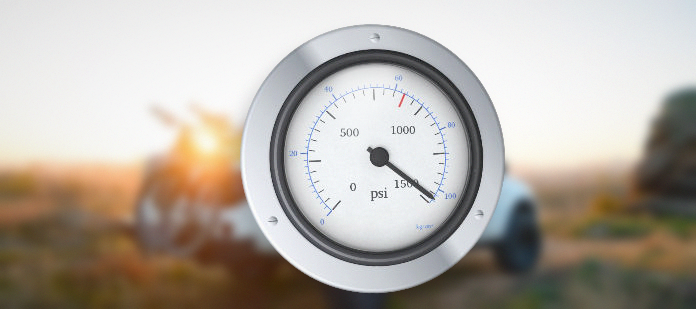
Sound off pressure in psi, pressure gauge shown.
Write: 1475 psi
